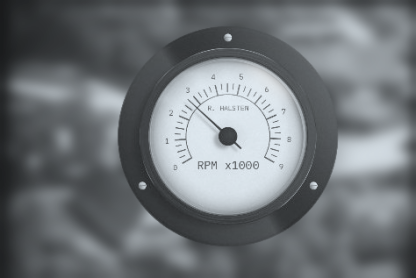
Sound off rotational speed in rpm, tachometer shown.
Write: 2750 rpm
